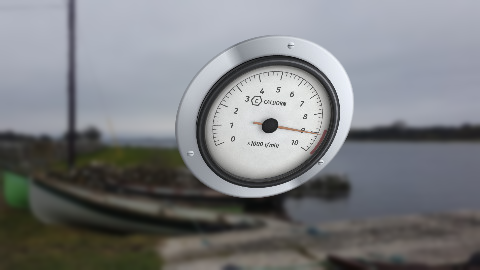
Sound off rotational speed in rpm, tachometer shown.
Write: 9000 rpm
